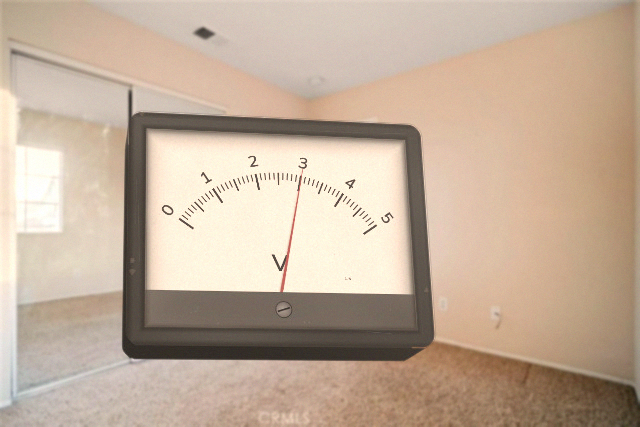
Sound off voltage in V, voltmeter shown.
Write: 3 V
